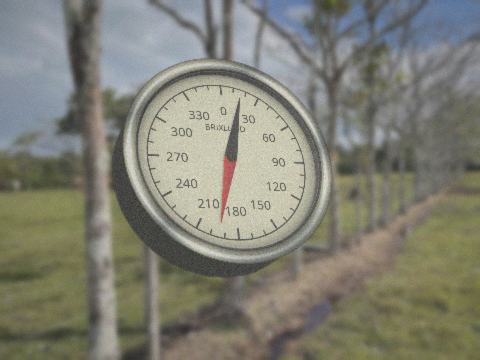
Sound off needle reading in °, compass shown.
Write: 195 °
